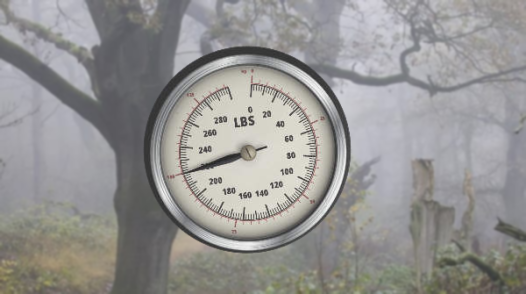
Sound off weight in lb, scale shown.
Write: 220 lb
